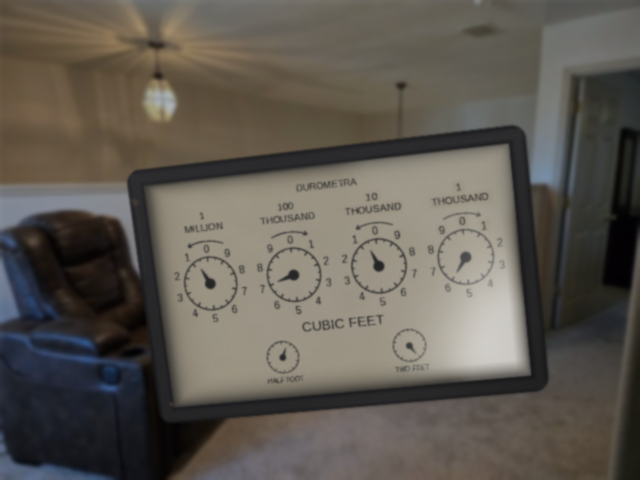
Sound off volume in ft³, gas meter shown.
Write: 70600 ft³
